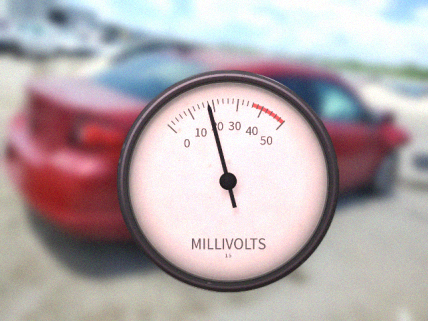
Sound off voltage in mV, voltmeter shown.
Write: 18 mV
